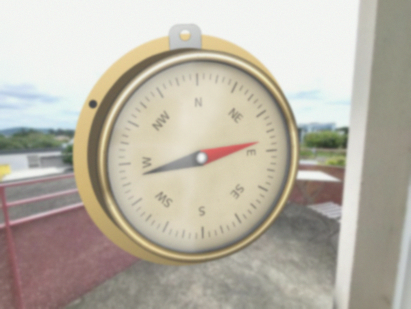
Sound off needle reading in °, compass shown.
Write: 80 °
